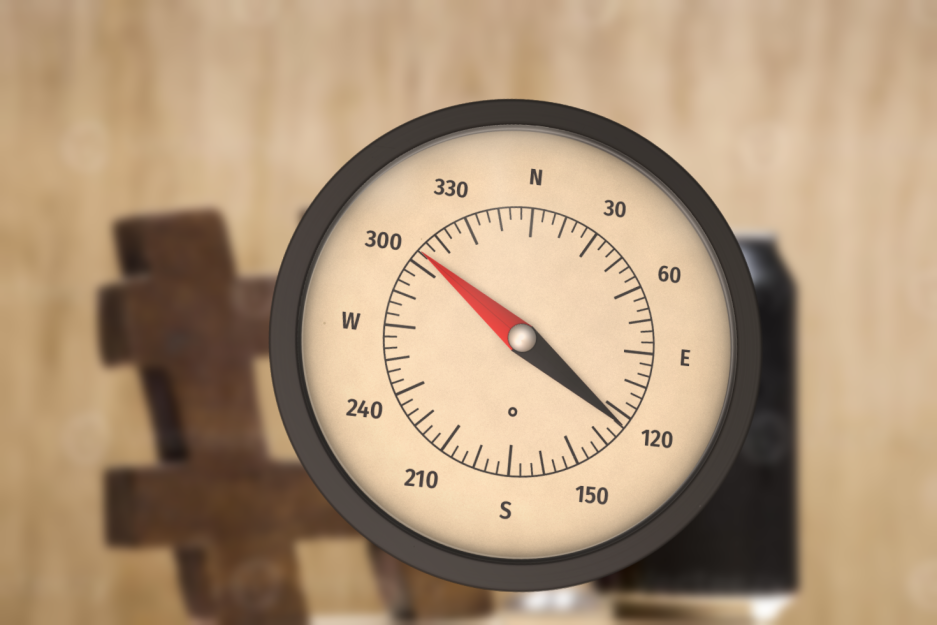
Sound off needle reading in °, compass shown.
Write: 305 °
